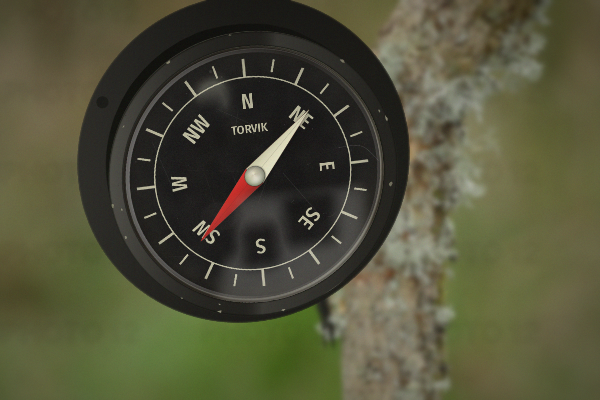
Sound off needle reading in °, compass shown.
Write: 225 °
